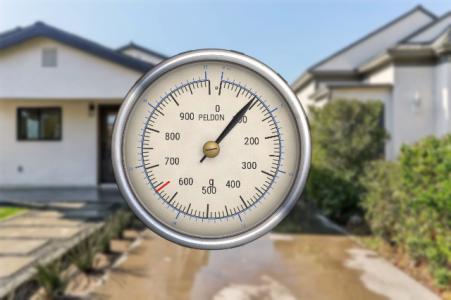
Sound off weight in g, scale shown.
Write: 90 g
